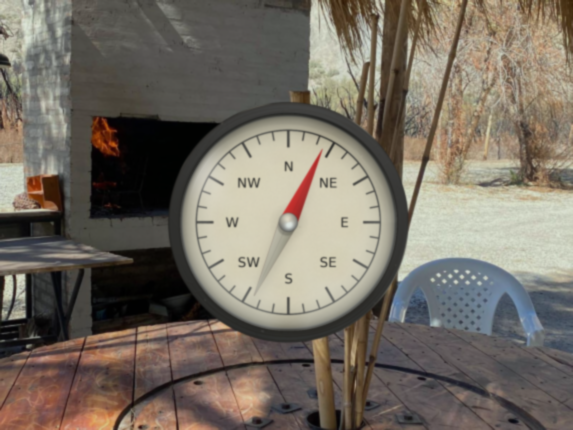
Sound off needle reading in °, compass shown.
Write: 25 °
